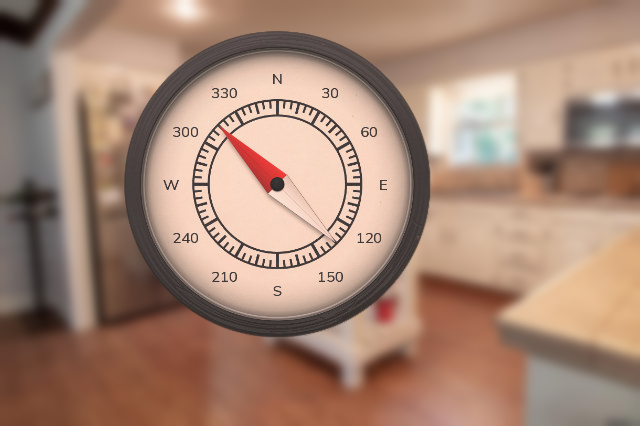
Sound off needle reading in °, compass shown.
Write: 315 °
